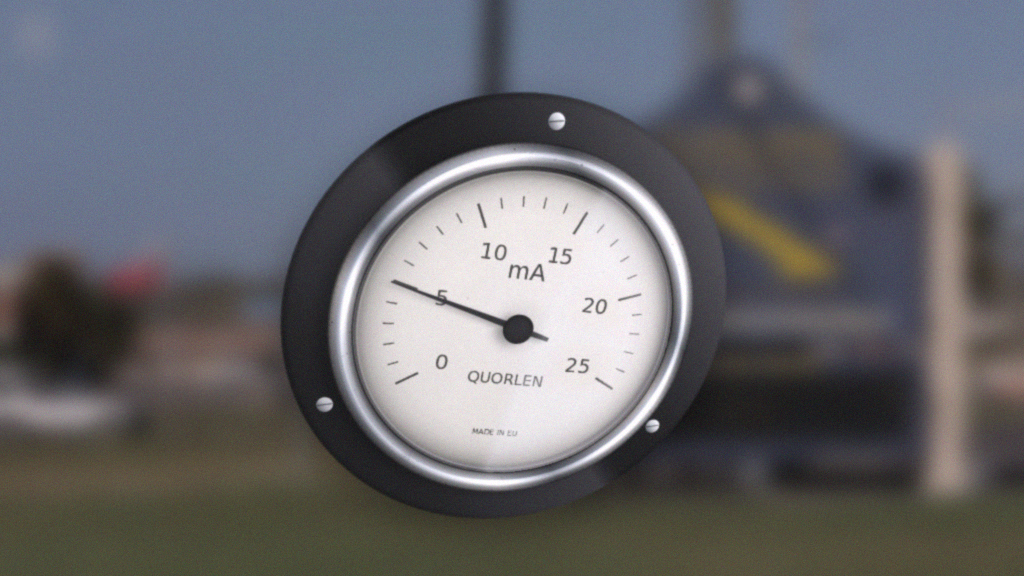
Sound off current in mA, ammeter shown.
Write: 5 mA
